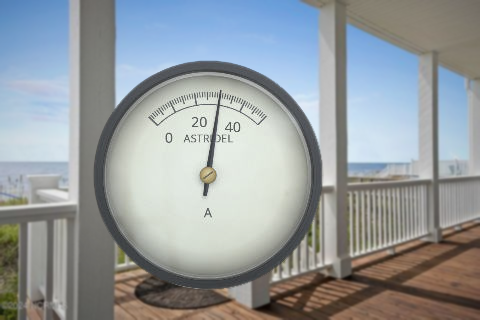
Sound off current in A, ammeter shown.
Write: 30 A
